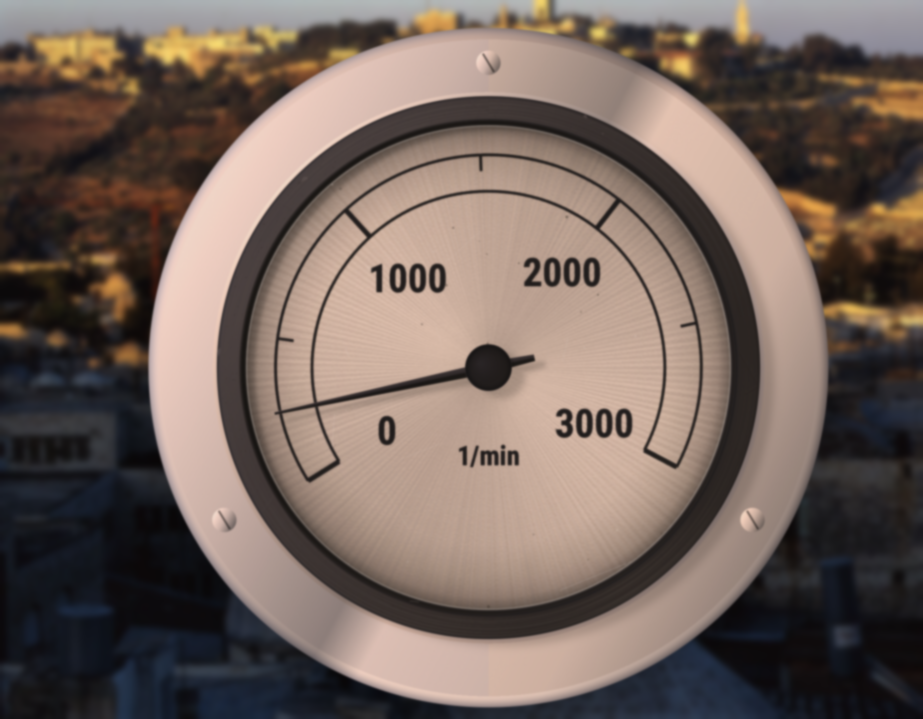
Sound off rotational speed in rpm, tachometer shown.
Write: 250 rpm
